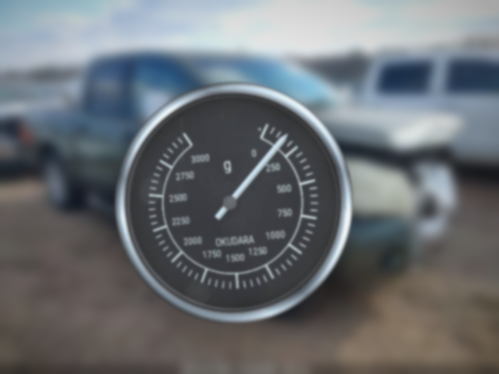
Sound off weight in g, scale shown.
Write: 150 g
